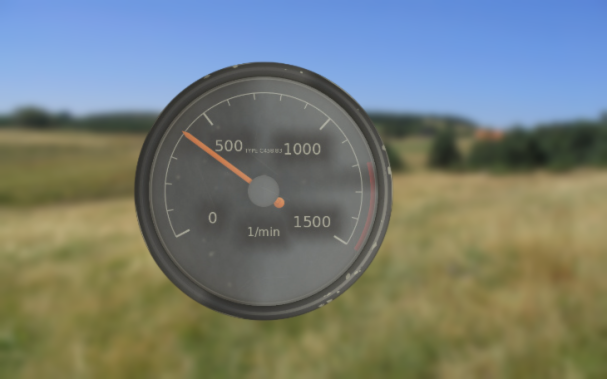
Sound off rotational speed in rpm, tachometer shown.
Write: 400 rpm
